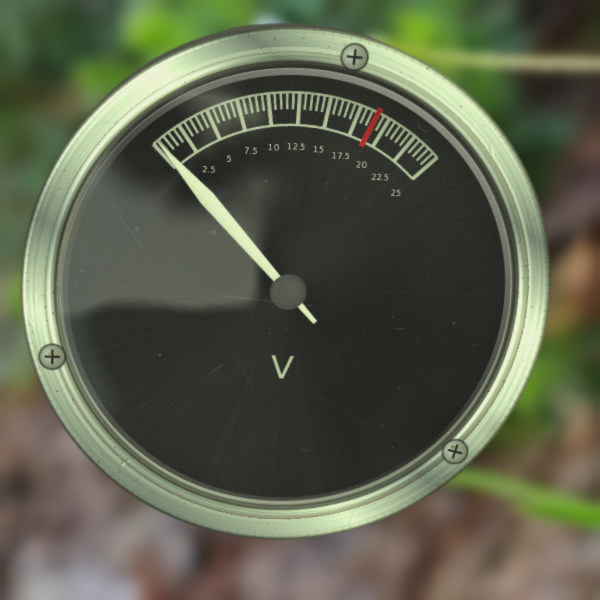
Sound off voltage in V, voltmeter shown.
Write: 0.5 V
